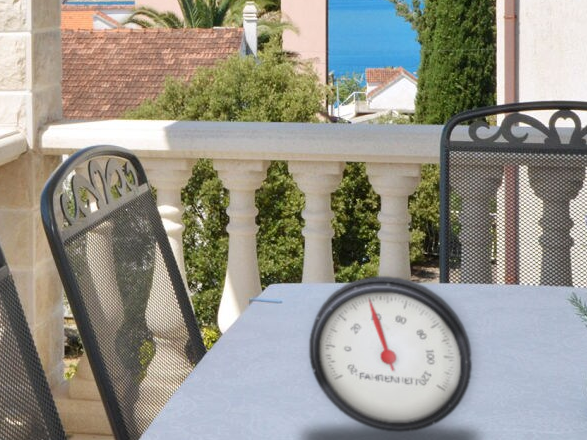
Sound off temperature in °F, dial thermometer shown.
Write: 40 °F
